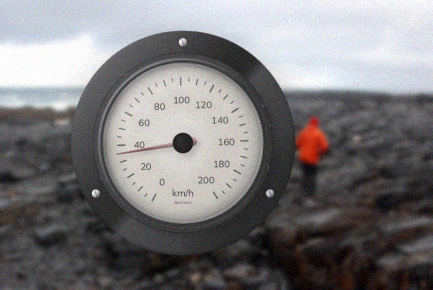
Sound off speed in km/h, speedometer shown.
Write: 35 km/h
